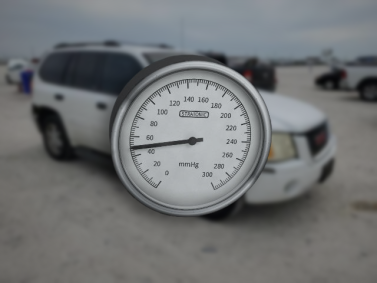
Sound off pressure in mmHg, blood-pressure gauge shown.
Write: 50 mmHg
